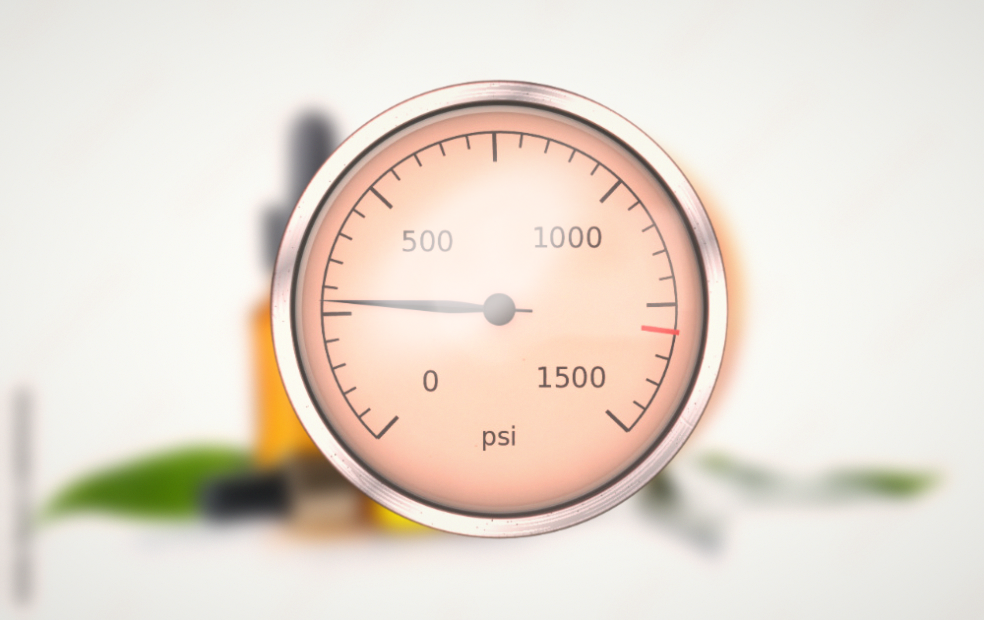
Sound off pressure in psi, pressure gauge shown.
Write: 275 psi
